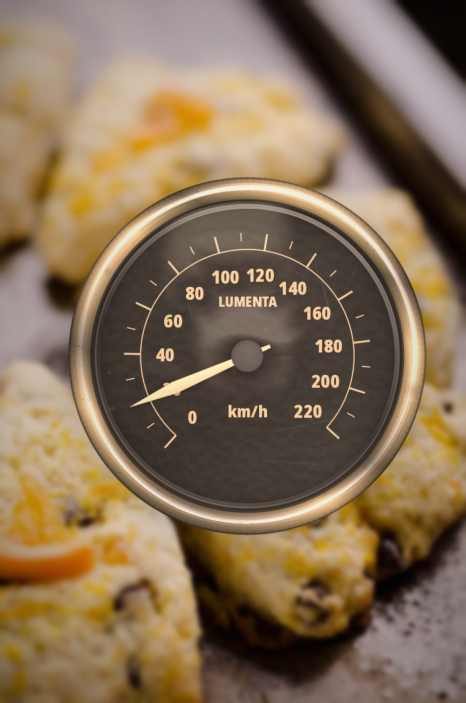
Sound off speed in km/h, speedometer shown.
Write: 20 km/h
